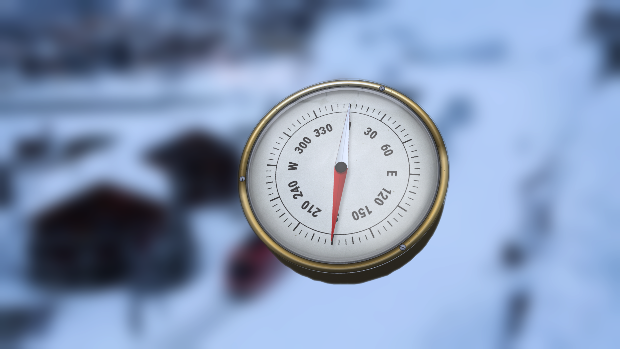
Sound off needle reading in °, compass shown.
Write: 180 °
